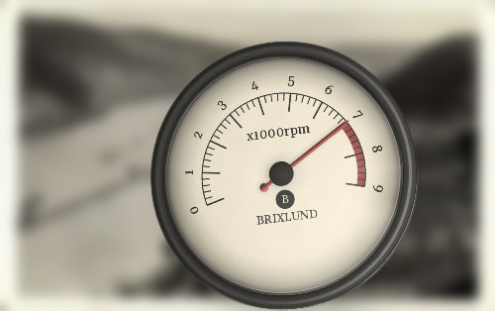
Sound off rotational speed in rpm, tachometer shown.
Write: 7000 rpm
